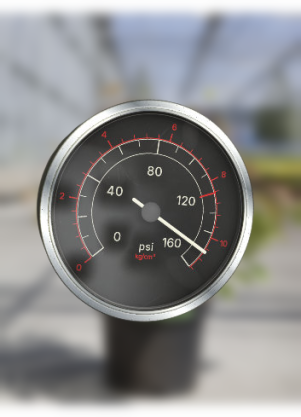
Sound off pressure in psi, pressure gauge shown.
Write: 150 psi
